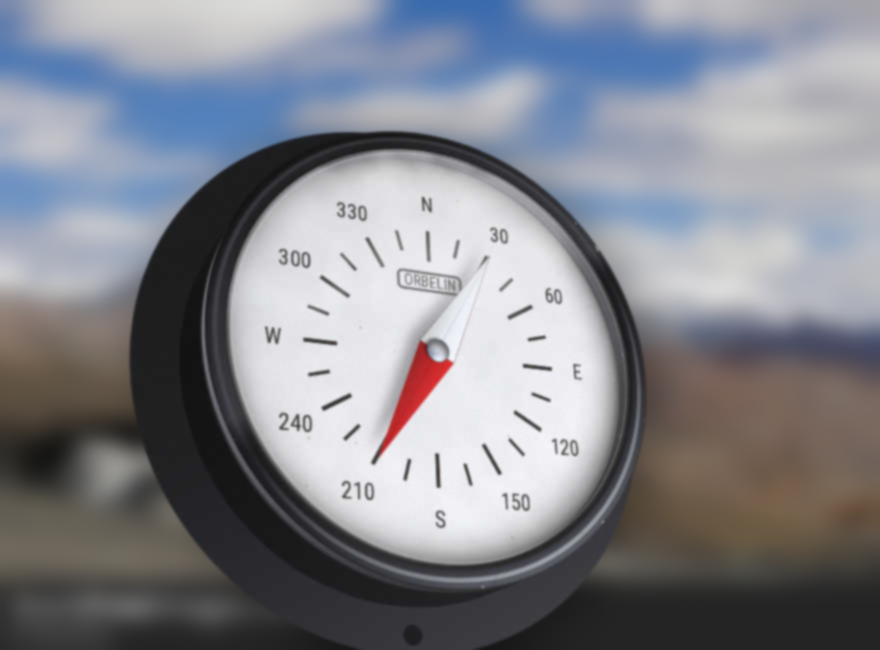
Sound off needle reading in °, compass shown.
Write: 210 °
